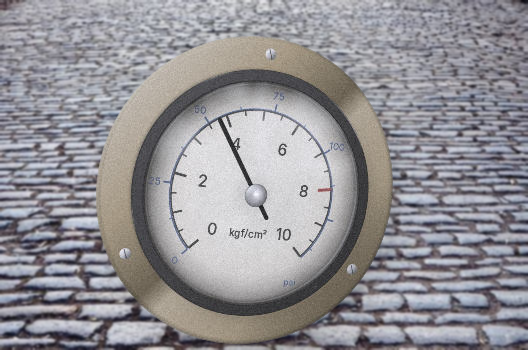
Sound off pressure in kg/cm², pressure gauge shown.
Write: 3.75 kg/cm²
